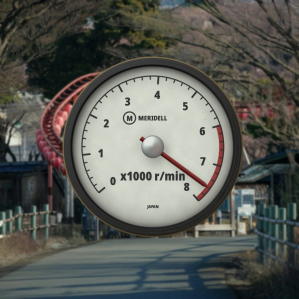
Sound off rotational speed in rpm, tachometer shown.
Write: 7600 rpm
